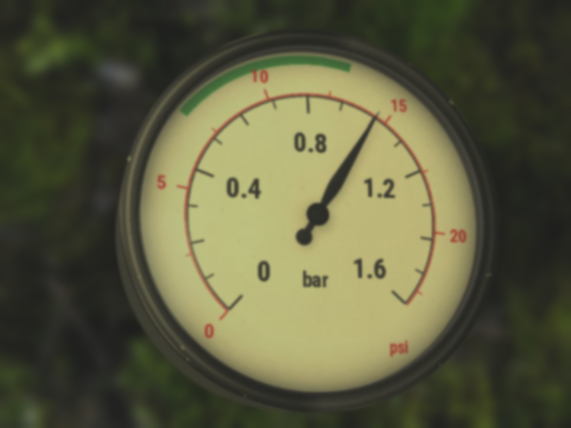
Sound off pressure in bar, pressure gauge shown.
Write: 1 bar
